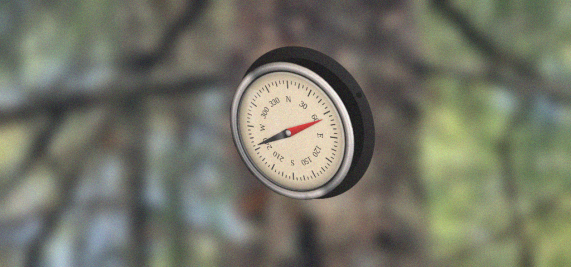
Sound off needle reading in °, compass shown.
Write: 65 °
